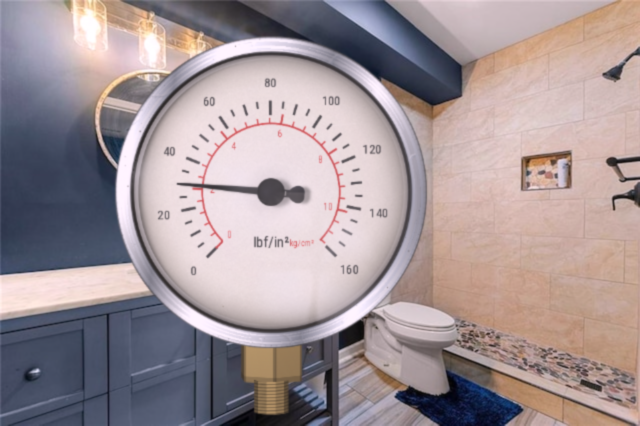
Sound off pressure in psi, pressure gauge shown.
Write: 30 psi
